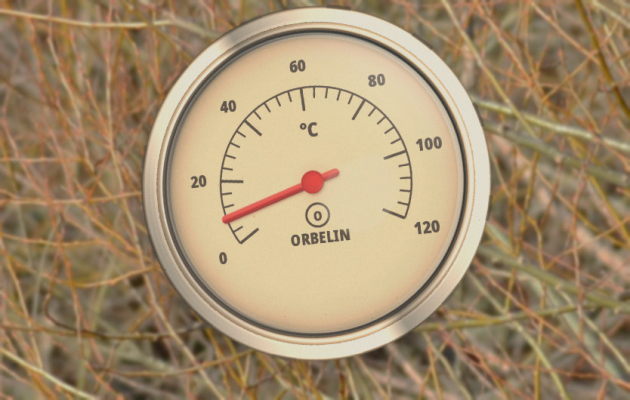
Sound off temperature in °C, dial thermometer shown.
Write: 8 °C
